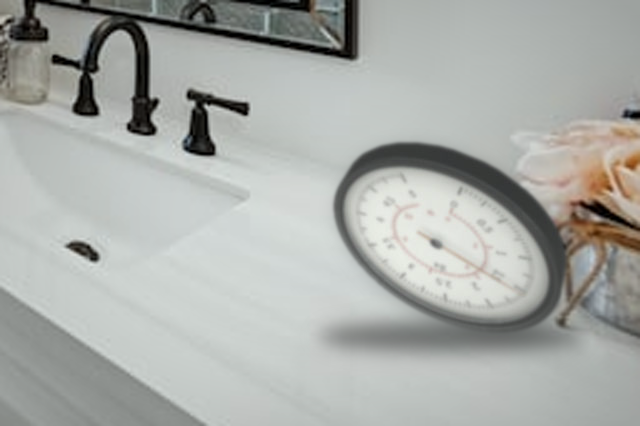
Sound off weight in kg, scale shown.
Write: 1.5 kg
